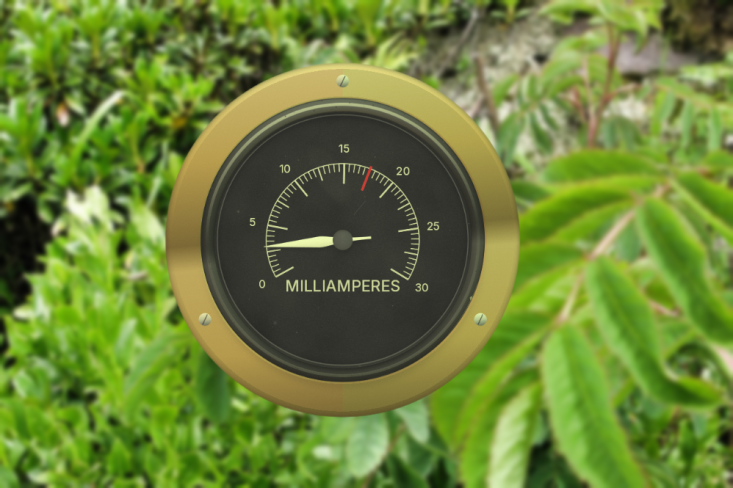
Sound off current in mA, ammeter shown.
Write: 3 mA
